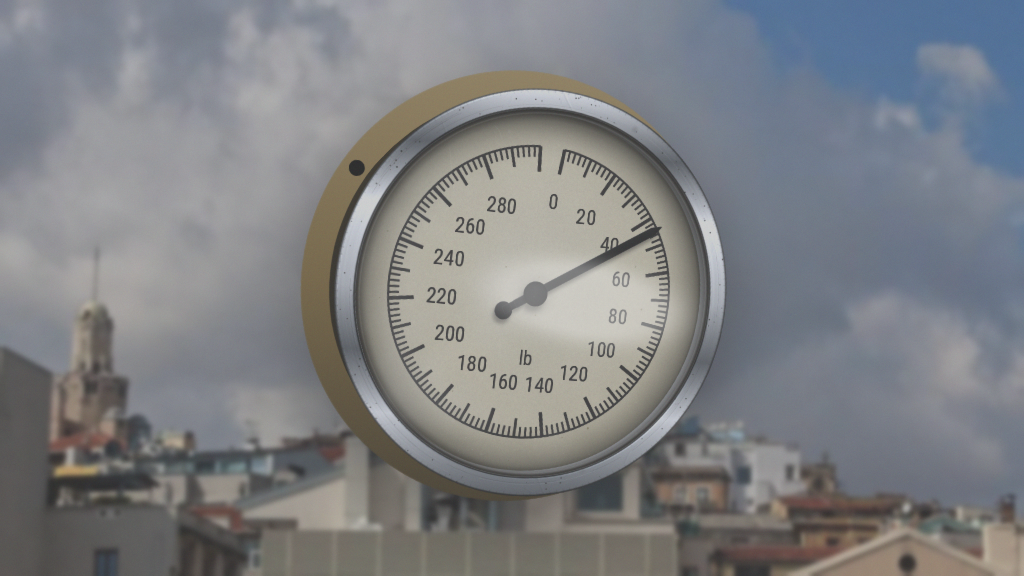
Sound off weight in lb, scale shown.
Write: 44 lb
